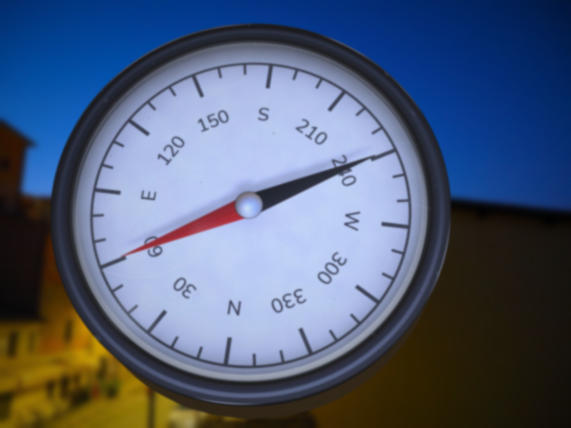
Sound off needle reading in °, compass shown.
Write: 60 °
